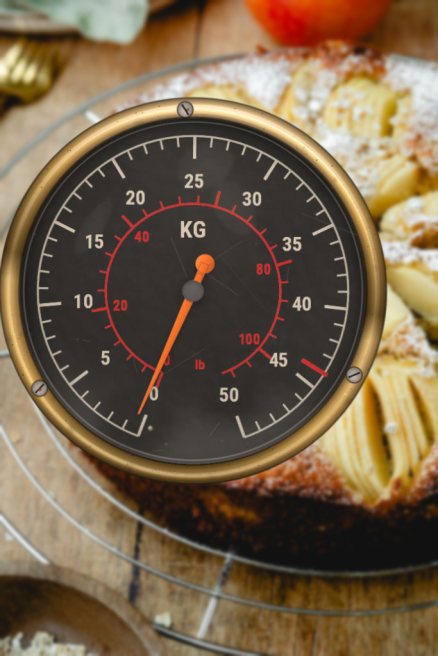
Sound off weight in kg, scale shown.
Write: 0.5 kg
